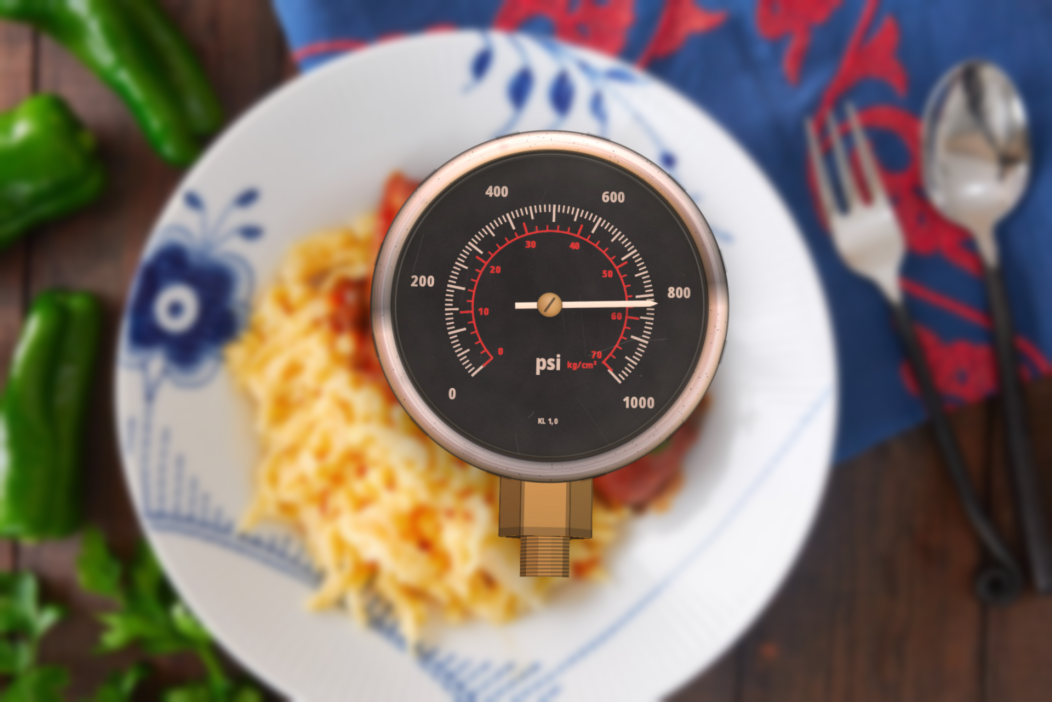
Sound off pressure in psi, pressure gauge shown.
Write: 820 psi
